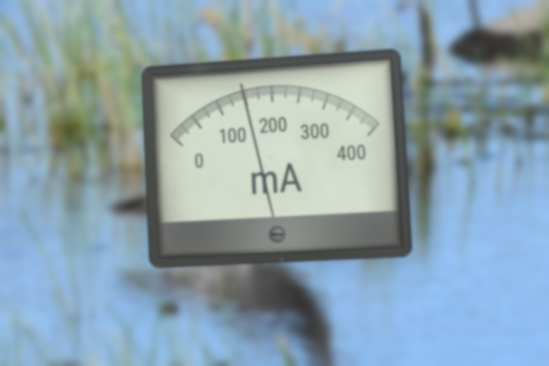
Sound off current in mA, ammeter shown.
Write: 150 mA
